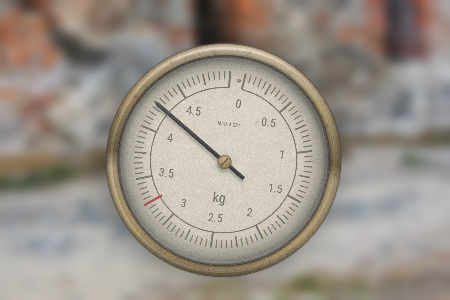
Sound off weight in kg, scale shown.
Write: 4.25 kg
